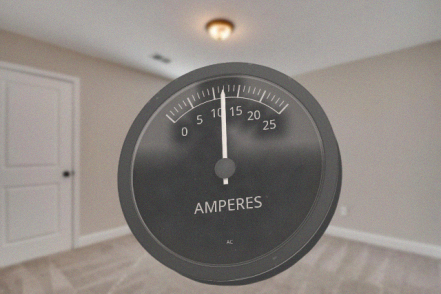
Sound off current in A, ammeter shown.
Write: 12 A
